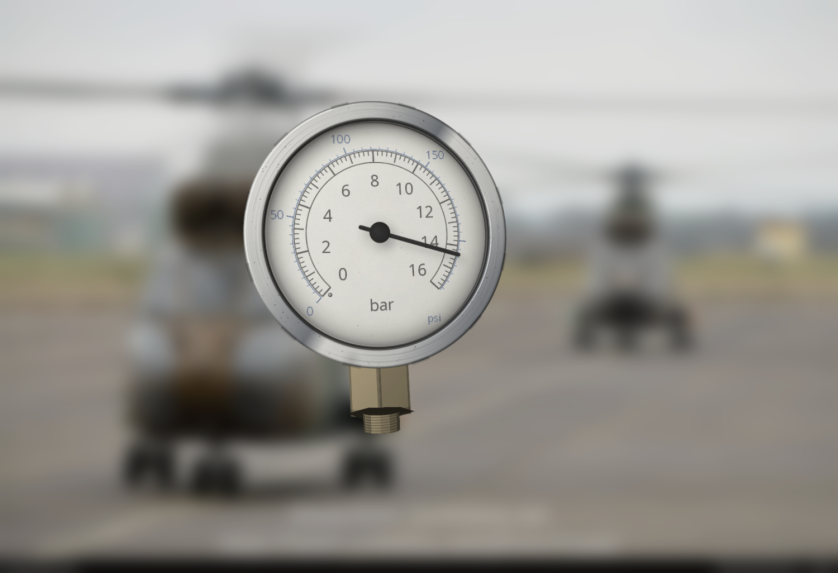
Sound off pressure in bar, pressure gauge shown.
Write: 14.4 bar
